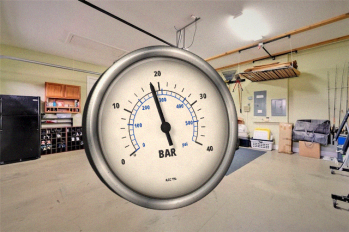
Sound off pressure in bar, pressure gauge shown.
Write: 18 bar
